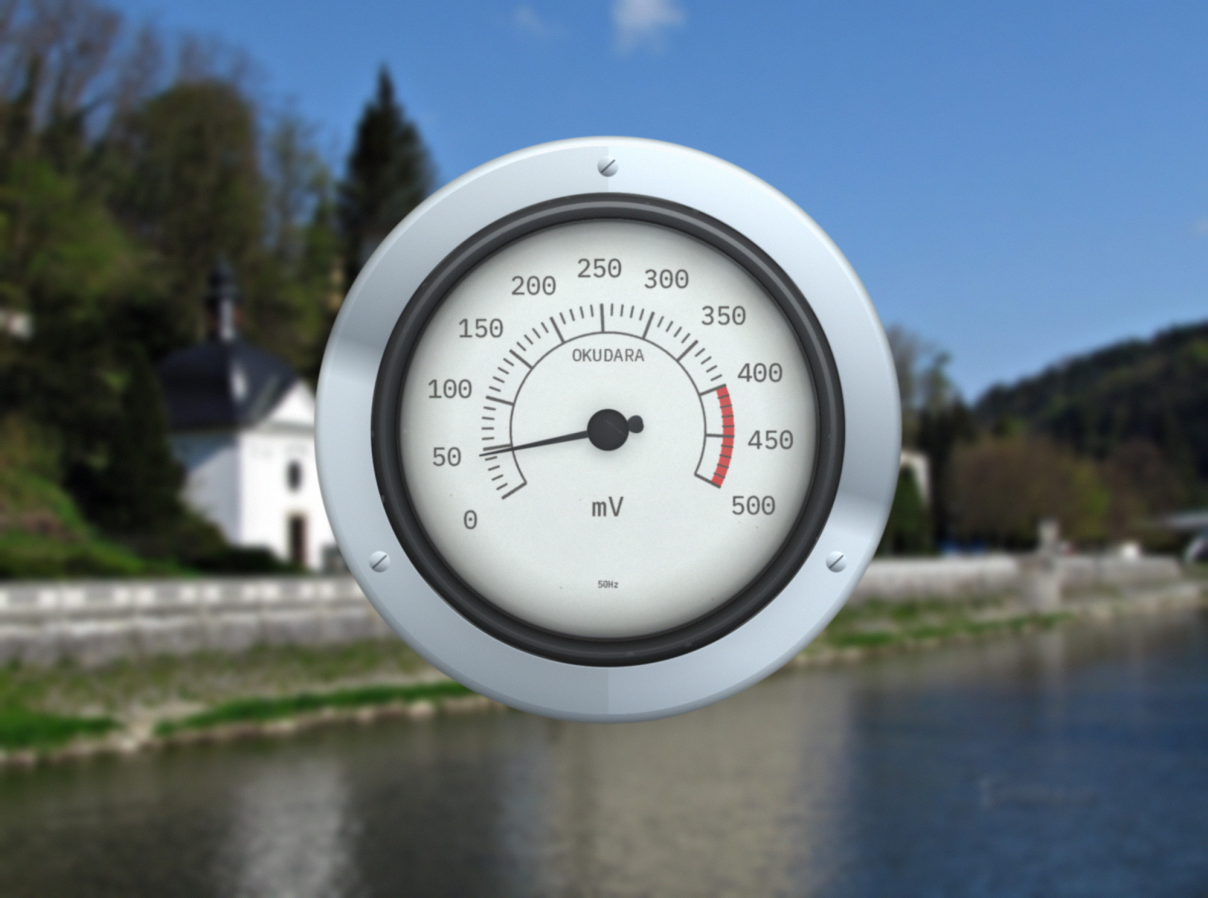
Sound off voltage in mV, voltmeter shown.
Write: 45 mV
